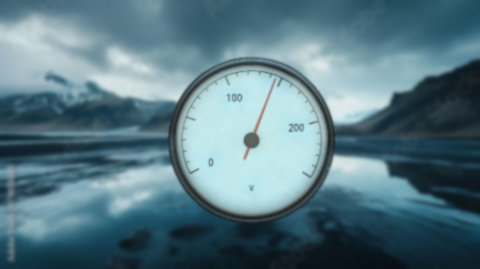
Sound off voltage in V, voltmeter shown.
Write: 145 V
